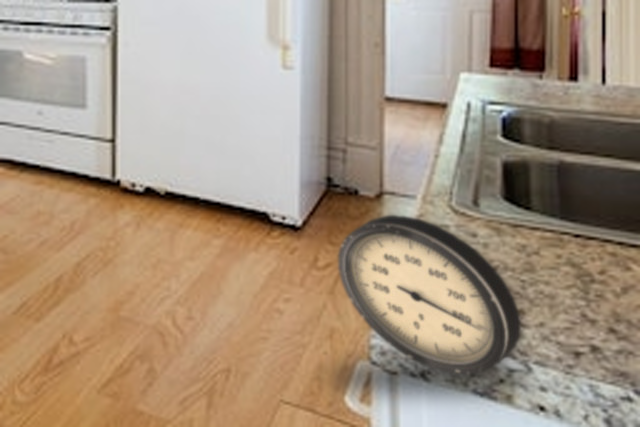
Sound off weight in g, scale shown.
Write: 800 g
